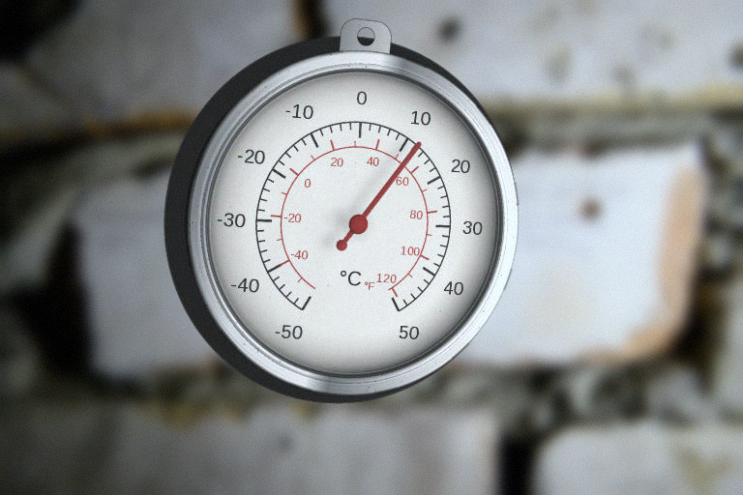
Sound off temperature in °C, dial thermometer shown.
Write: 12 °C
